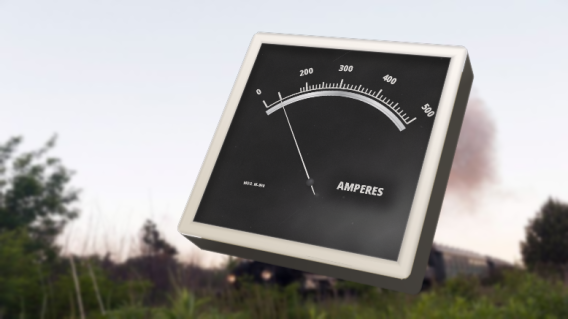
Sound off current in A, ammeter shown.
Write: 100 A
